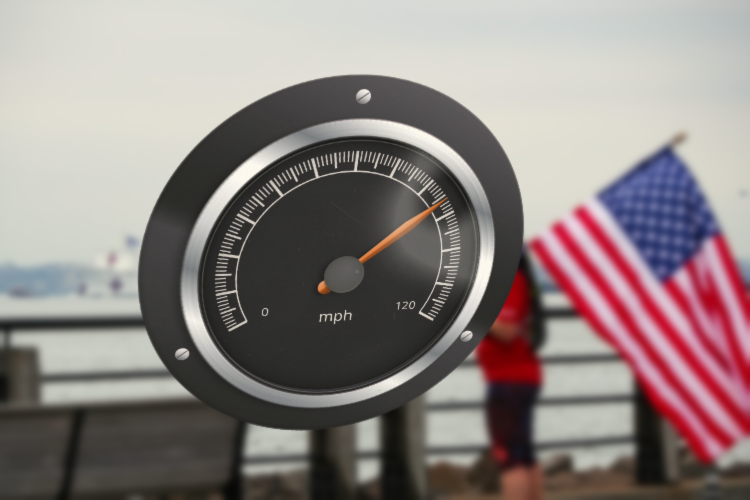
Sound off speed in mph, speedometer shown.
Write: 85 mph
